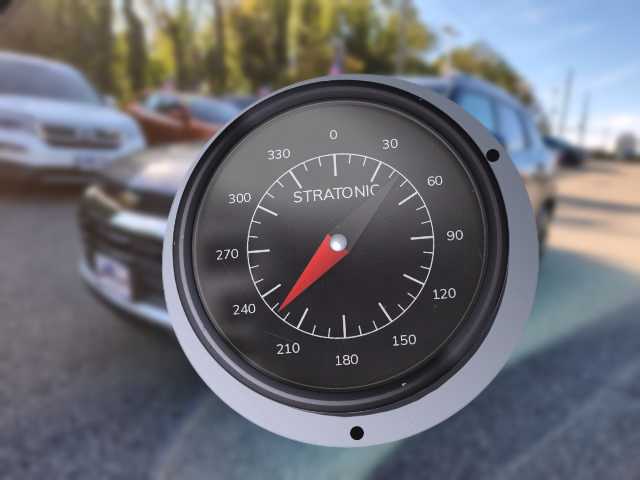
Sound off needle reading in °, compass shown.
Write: 225 °
